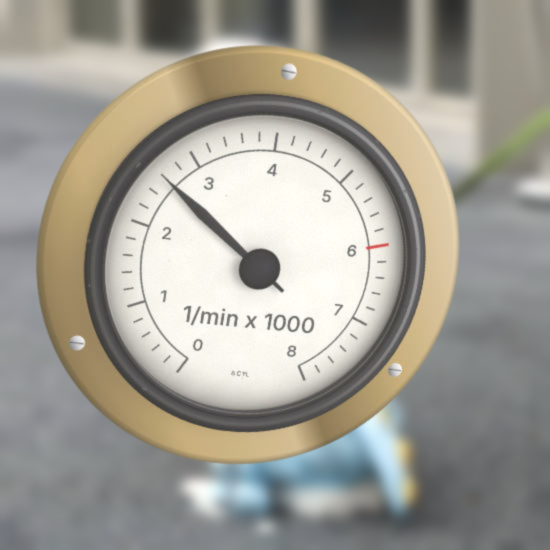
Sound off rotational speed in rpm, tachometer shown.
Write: 2600 rpm
